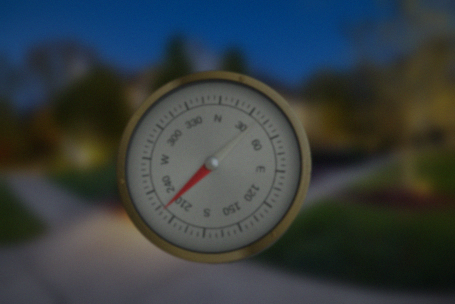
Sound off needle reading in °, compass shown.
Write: 220 °
